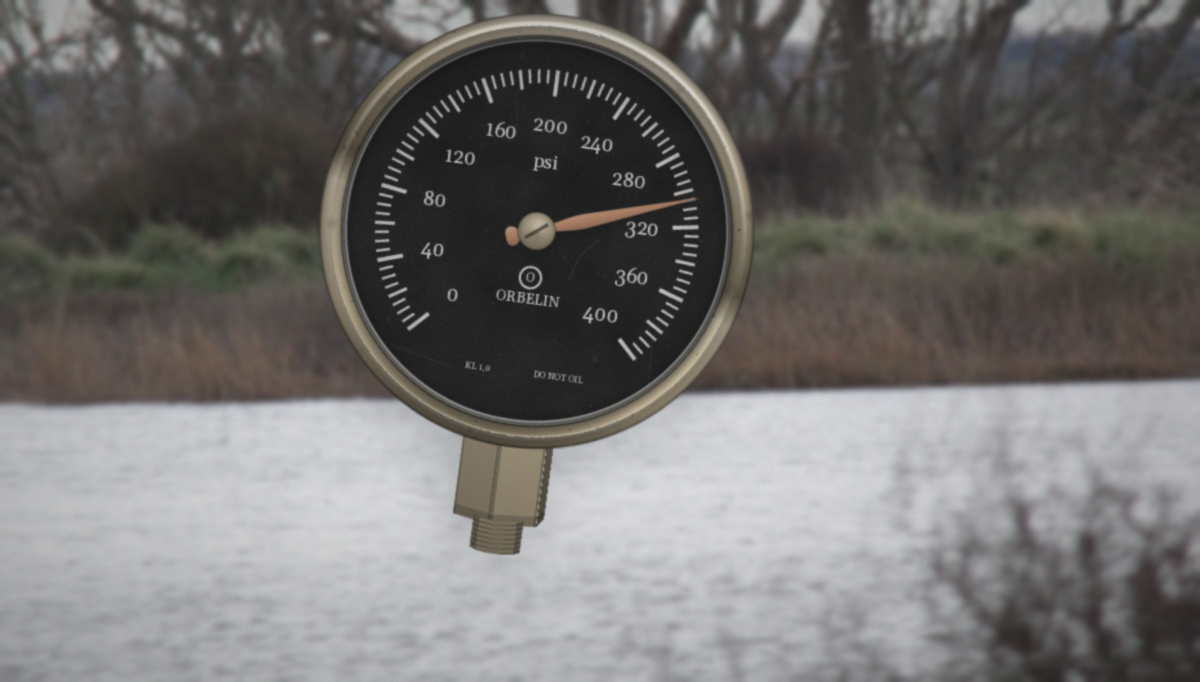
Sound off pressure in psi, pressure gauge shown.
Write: 305 psi
